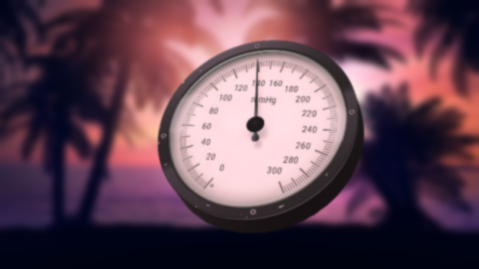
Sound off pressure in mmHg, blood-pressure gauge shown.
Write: 140 mmHg
